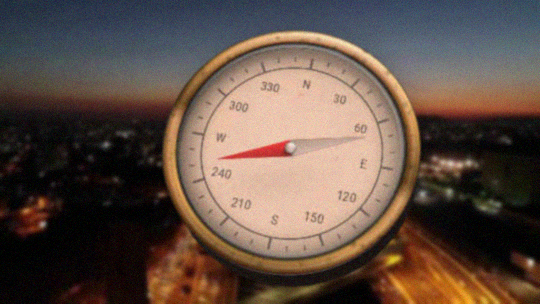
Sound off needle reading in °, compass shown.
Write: 250 °
